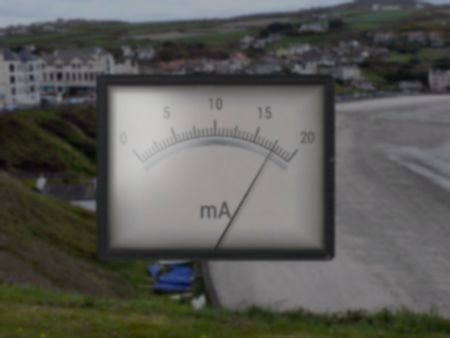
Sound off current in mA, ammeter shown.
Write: 17.5 mA
